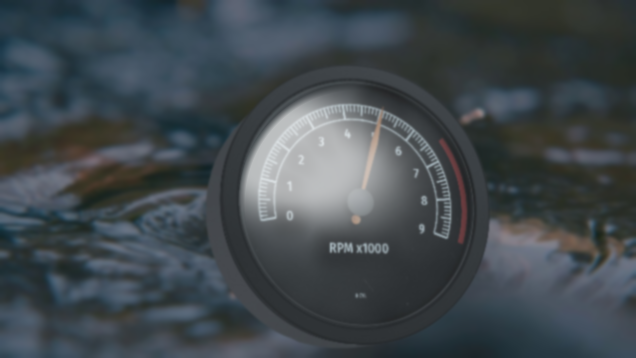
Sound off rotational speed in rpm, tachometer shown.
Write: 5000 rpm
